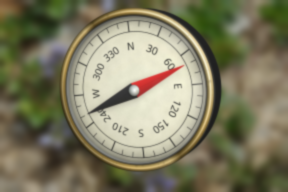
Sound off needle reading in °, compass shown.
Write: 70 °
